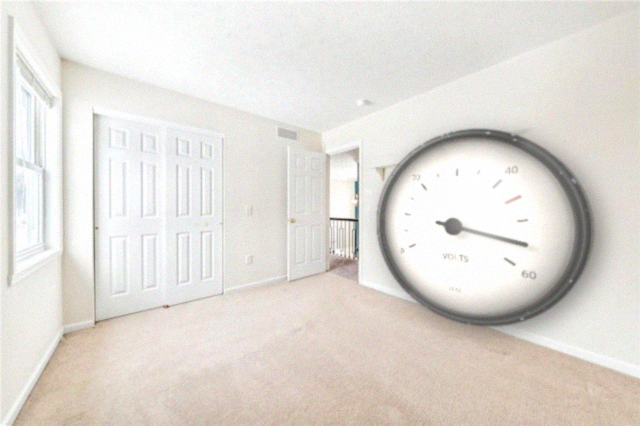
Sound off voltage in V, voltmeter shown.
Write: 55 V
